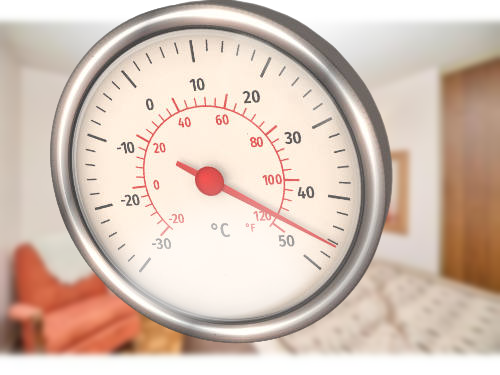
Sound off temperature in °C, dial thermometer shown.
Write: 46 °C
